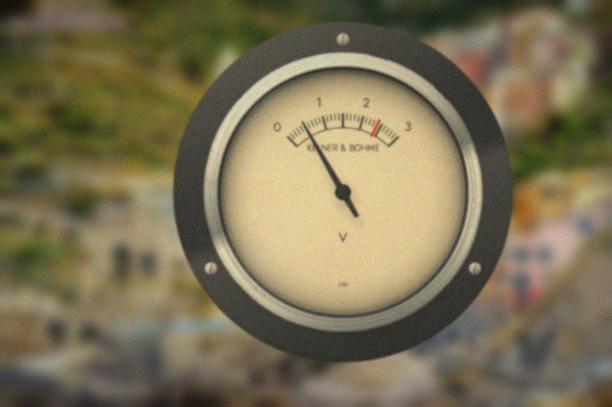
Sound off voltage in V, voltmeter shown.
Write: 0.5 V
